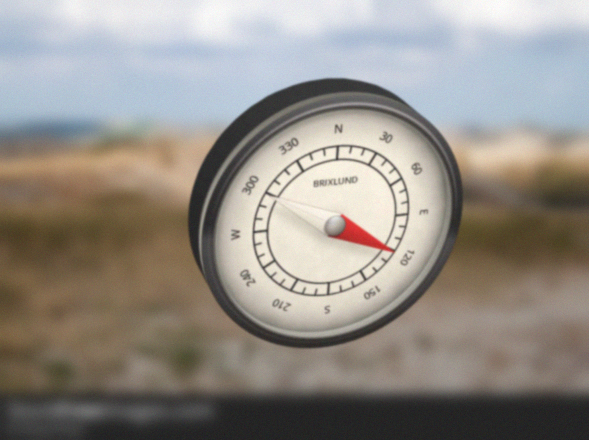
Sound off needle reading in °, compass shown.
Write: 120 °
